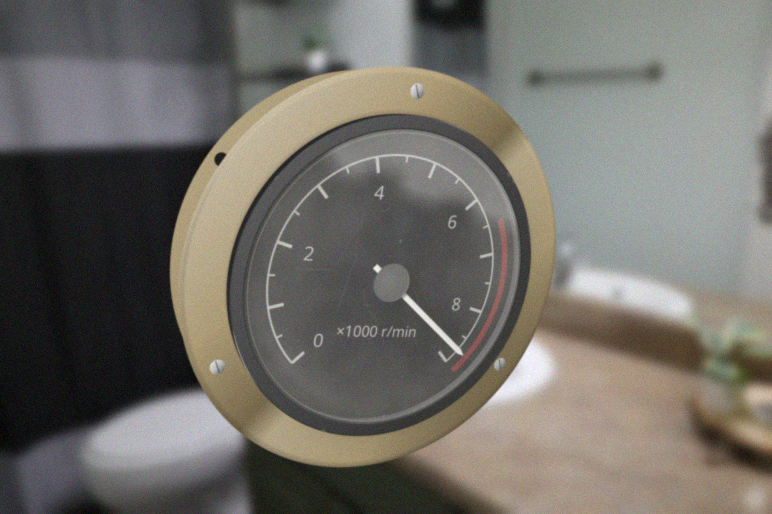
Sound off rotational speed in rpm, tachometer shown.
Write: 8750 rpm
